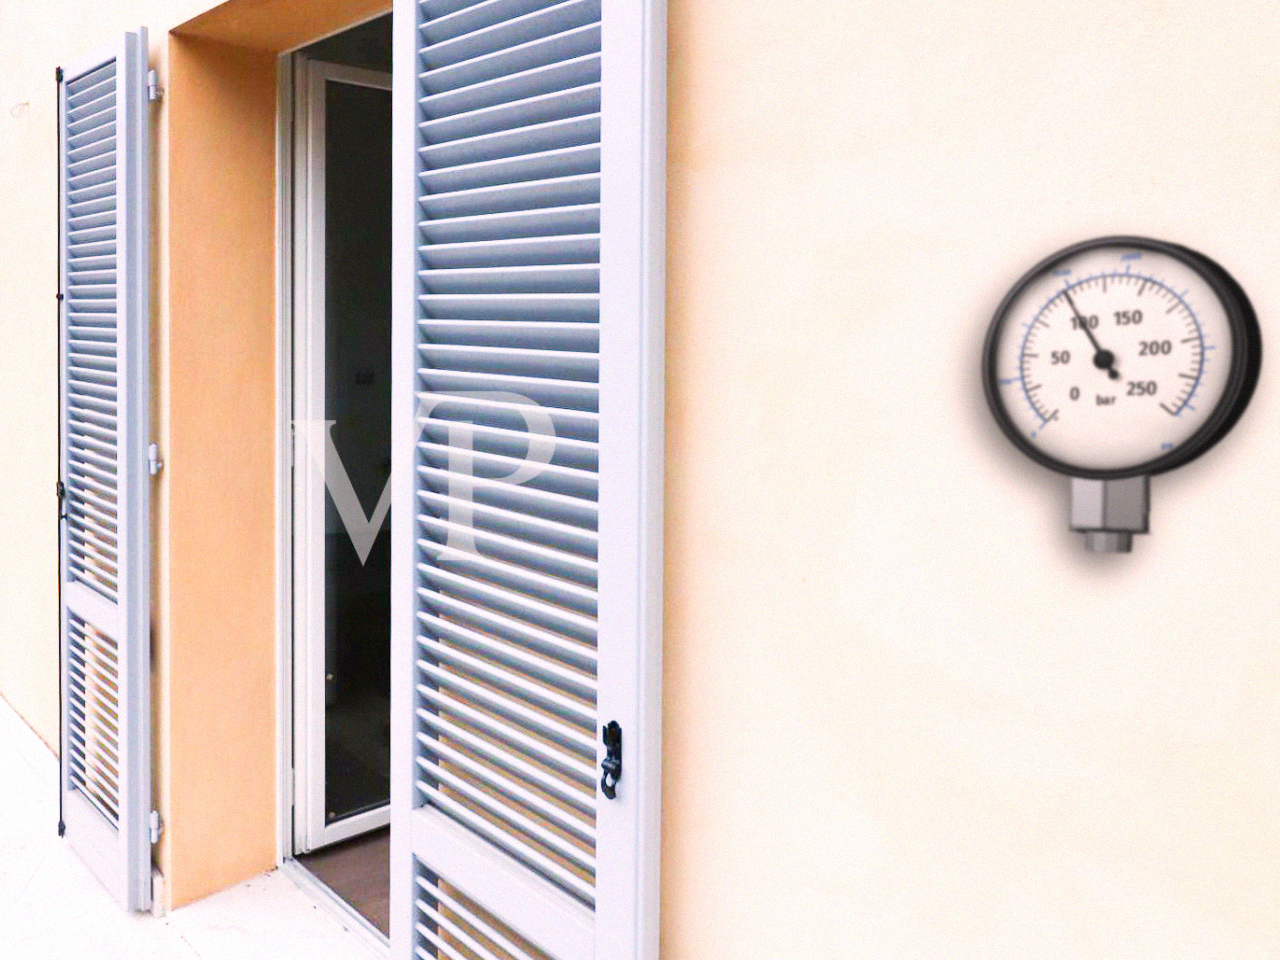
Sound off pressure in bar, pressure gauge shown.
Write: 100 bar
